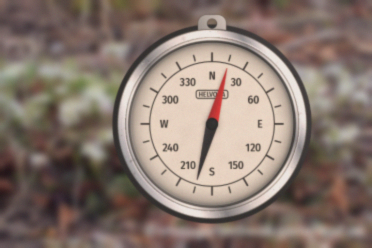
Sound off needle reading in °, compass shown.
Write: 15 °
